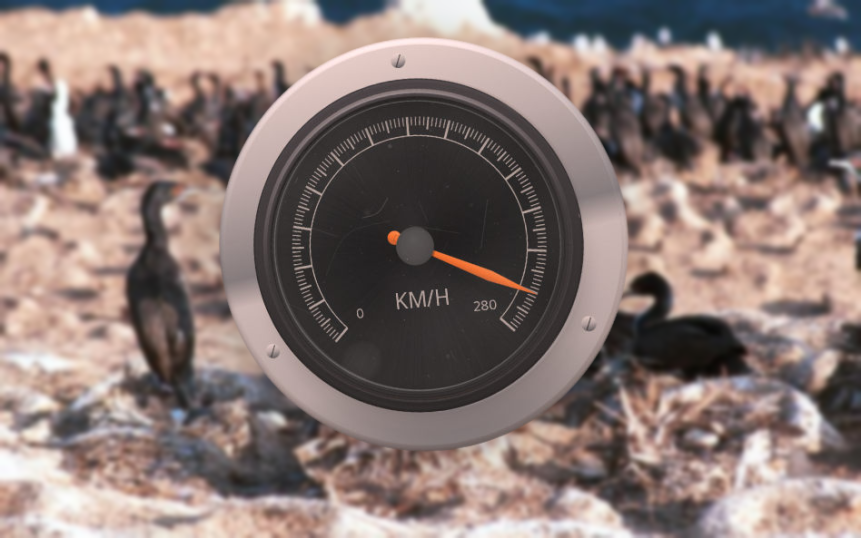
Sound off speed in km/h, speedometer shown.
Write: 260 km/h
